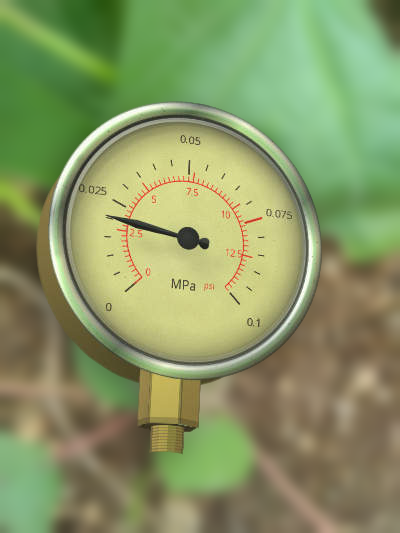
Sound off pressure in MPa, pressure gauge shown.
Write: 0.02 MPa
